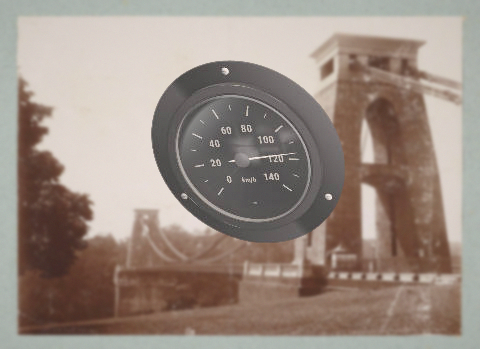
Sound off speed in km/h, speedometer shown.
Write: 115 km/h
